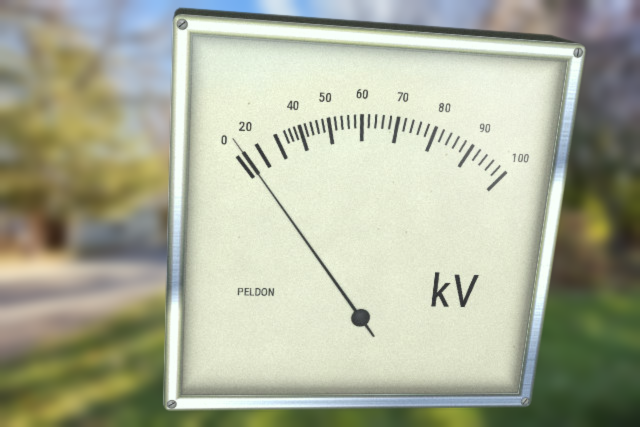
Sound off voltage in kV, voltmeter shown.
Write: 10 kV
